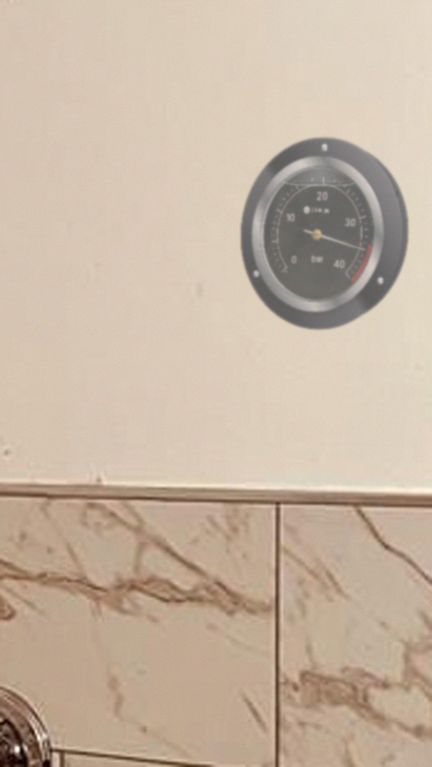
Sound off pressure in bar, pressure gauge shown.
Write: 35 bar
